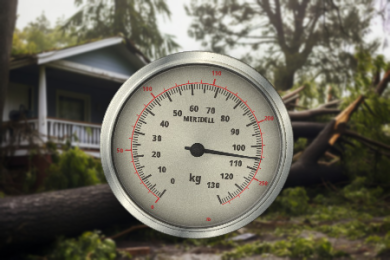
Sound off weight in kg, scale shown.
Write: 105 kg
